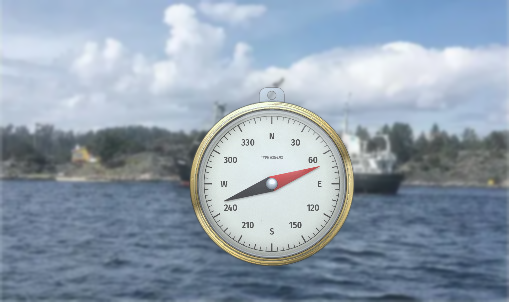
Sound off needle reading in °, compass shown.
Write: 70 °
